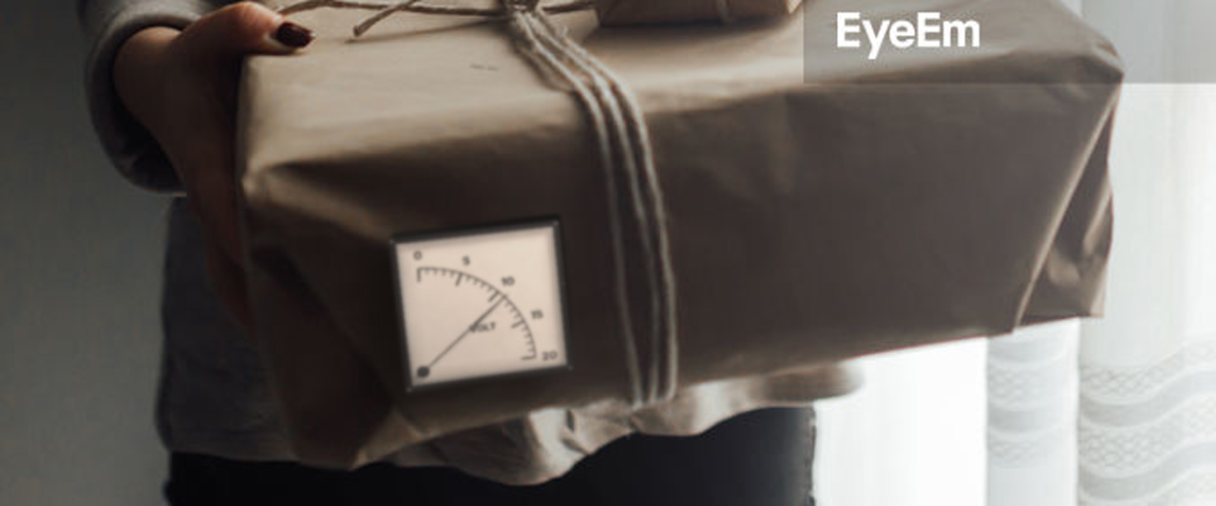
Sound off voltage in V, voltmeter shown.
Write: 11 V
